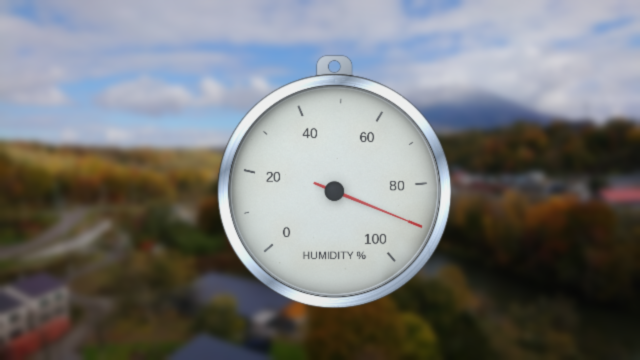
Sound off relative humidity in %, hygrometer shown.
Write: 90 %
